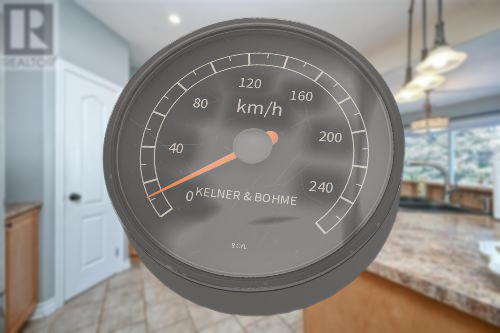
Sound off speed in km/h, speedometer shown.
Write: 10 km/h
